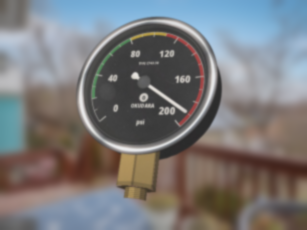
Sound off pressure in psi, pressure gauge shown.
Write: 190 psi
